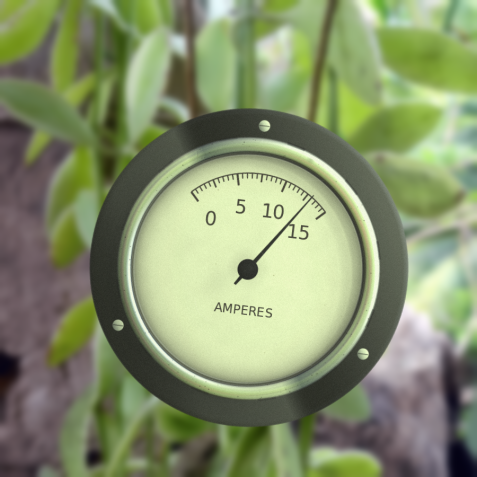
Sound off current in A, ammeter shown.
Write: 13 A
